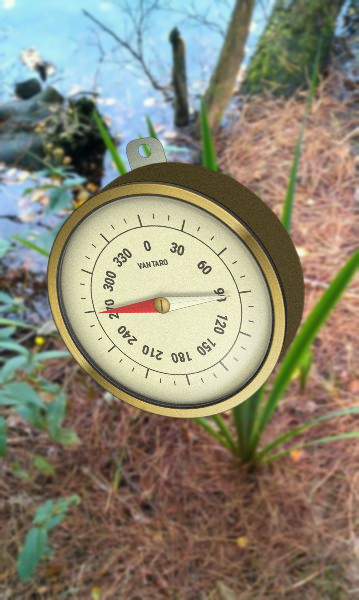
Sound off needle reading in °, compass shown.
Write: 270 °
